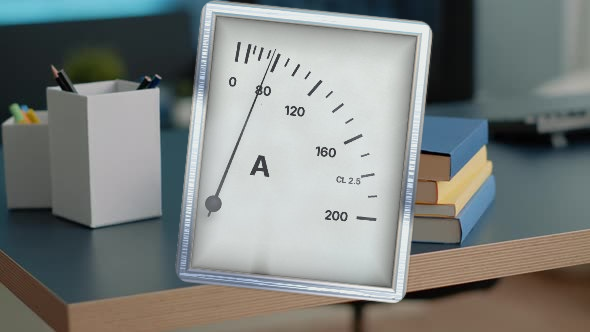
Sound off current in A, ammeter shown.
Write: 75 A
